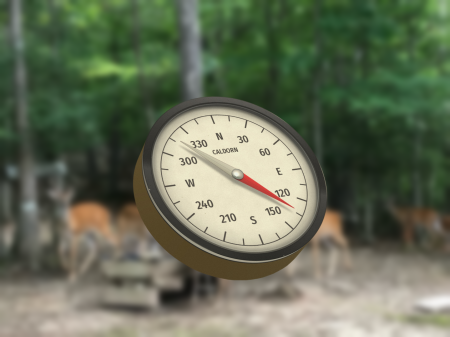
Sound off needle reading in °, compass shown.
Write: 135 °
